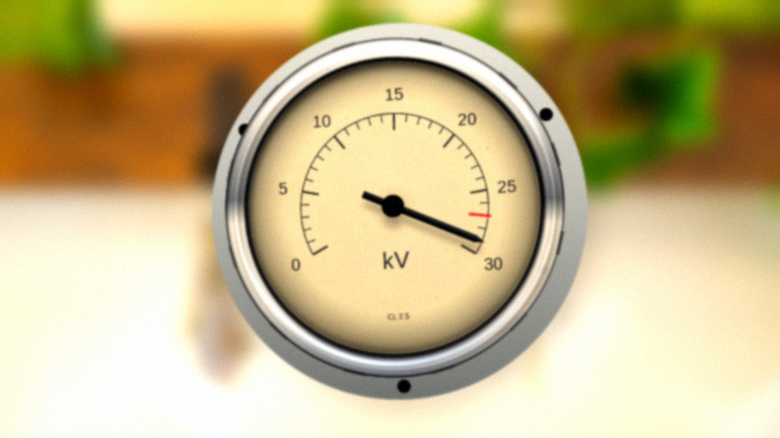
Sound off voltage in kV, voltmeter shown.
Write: 29 kV
